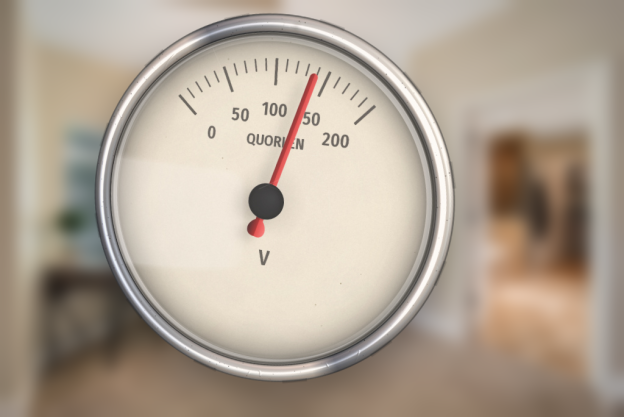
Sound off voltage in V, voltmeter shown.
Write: 140 V
